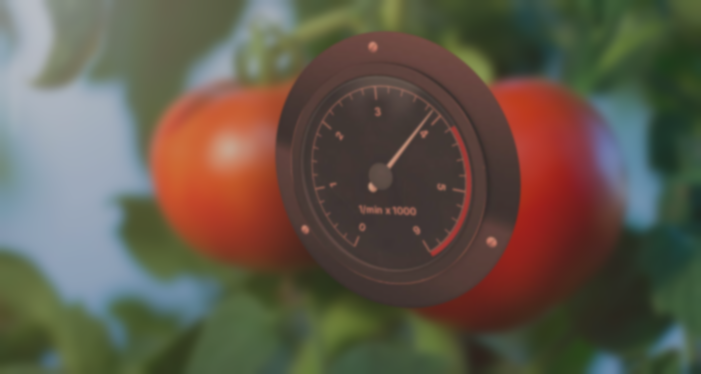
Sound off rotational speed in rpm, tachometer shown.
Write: 3900 rpm
